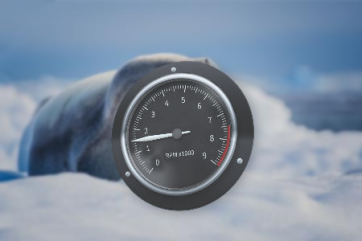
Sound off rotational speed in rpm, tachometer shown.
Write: 1500 rpm
